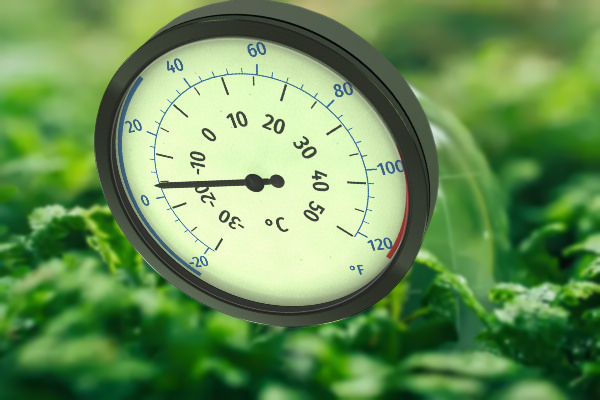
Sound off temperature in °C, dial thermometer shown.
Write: -15 °C
